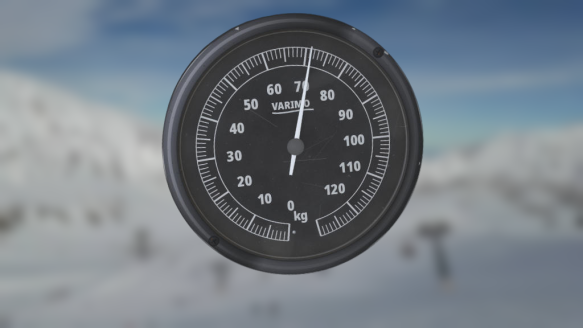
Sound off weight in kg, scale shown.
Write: 71 kg
